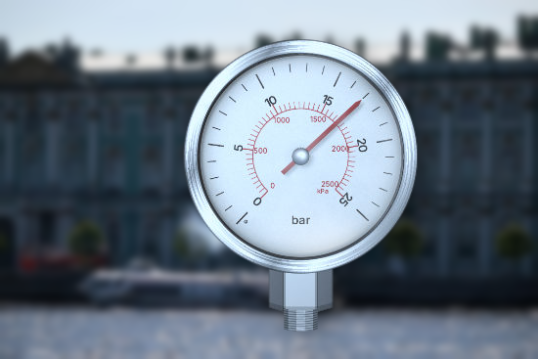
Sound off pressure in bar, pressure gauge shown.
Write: 17 bar
